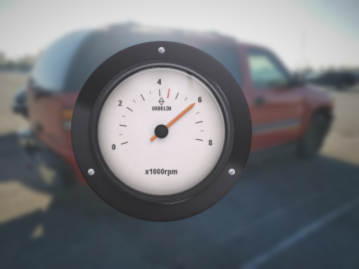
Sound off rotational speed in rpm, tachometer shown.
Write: 6000 rpm
